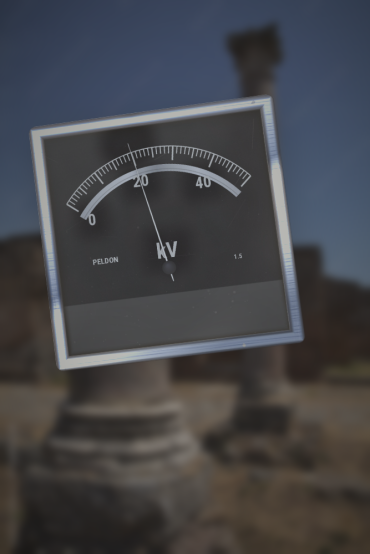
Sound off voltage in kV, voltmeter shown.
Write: 20 kV
